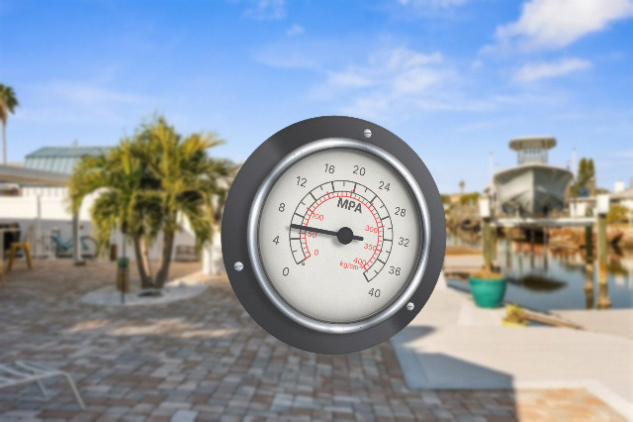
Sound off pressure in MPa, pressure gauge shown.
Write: 6 MPa
